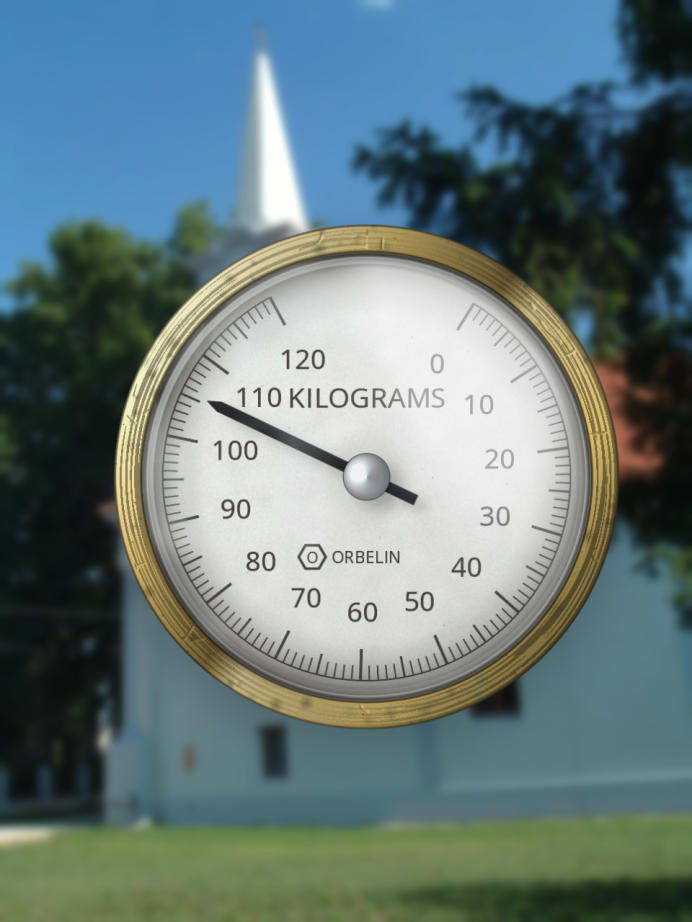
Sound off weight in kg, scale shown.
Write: 105.5 kg
